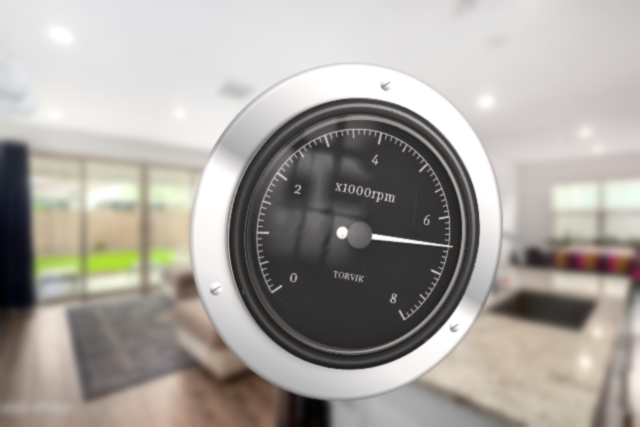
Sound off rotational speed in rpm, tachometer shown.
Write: 6500 rpm
